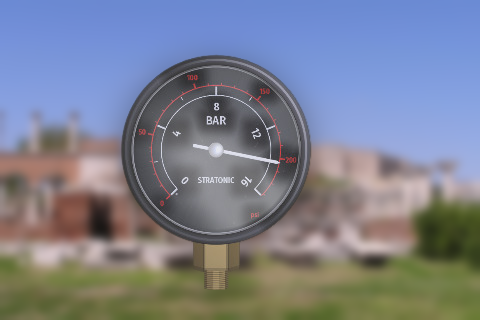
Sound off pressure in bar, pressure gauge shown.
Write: 14 bar
